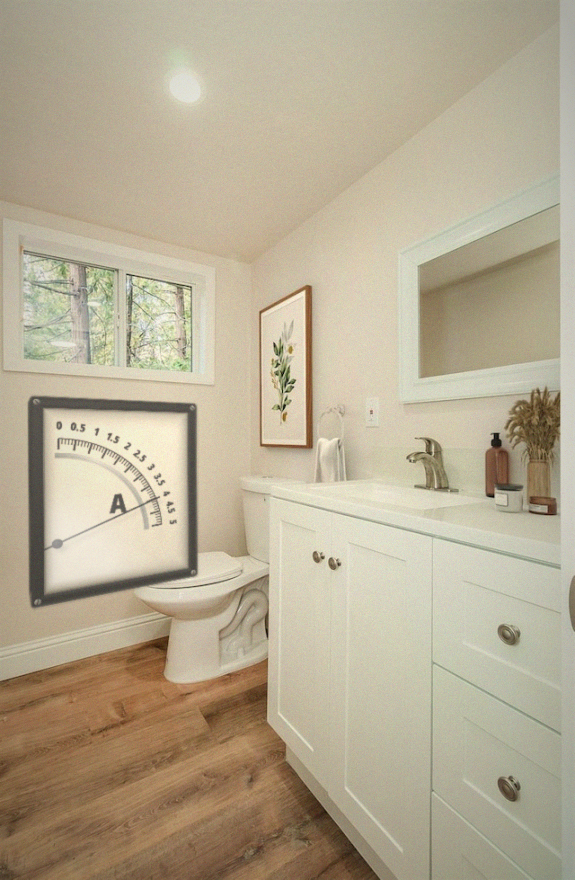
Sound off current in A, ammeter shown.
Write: 4 A
